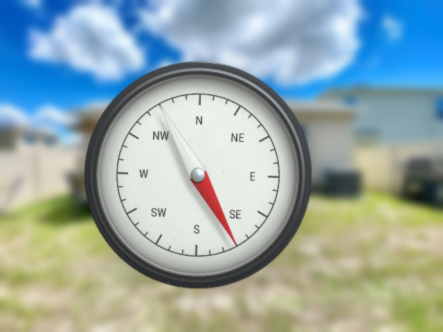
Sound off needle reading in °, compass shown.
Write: 150 °
